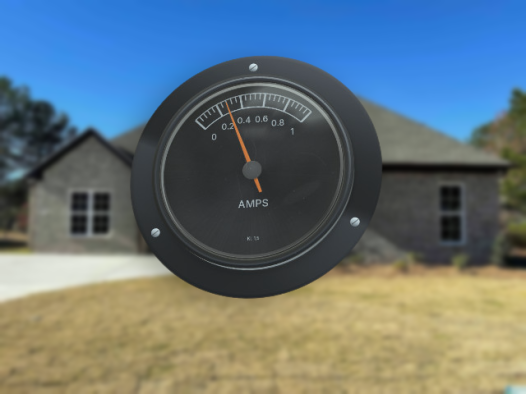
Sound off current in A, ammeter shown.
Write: 0.28 A
